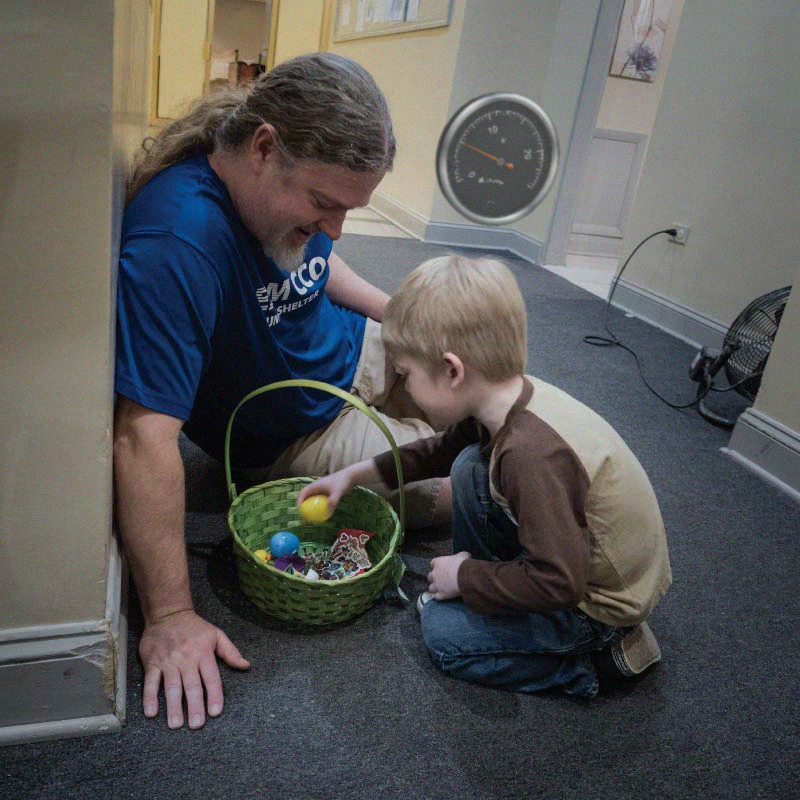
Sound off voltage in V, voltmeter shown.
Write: 5 V
